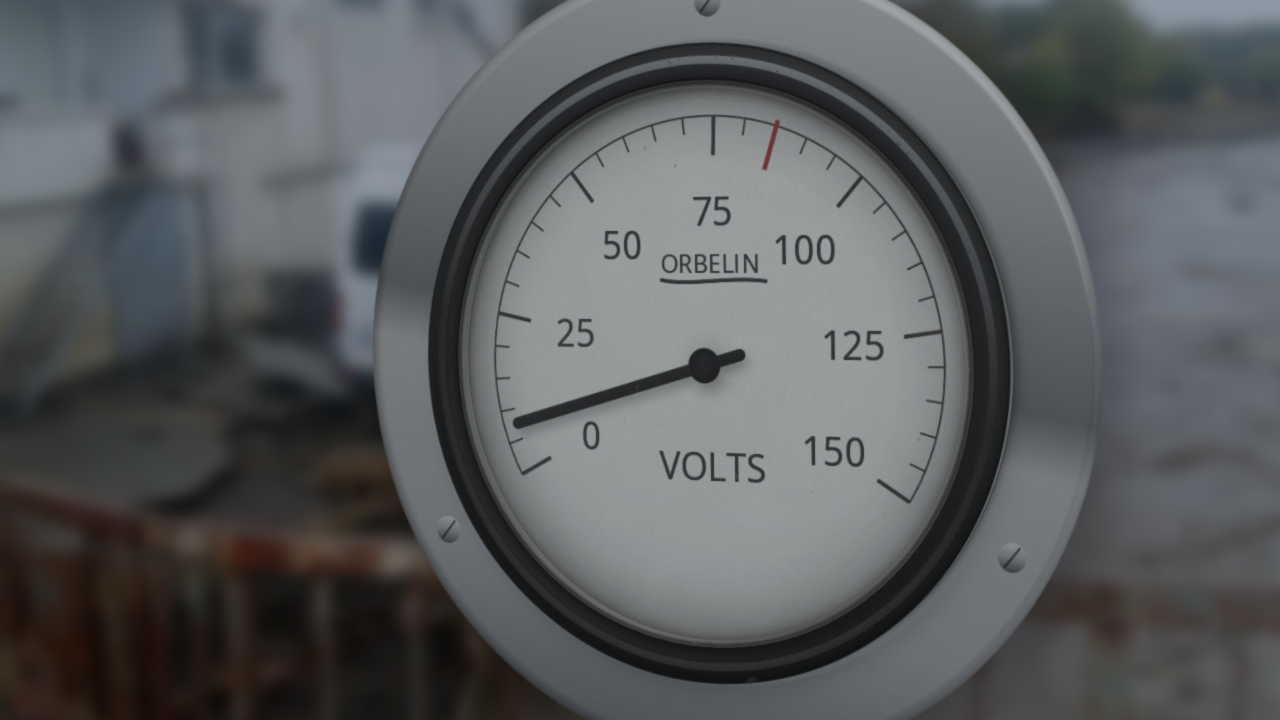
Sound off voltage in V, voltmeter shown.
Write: 7.5 V
